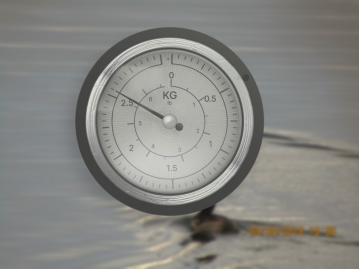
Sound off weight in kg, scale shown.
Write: 2.55 kg
